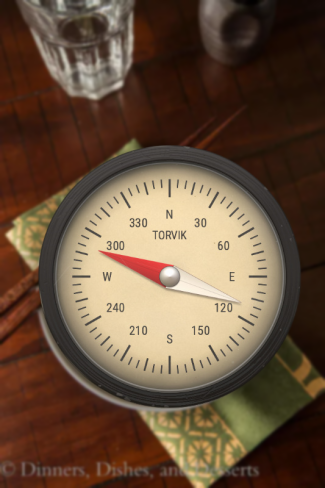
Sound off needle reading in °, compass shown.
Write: 290 °
